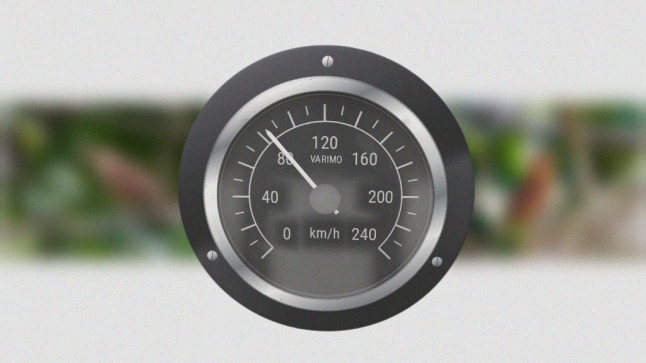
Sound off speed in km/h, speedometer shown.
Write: 85 km/h
